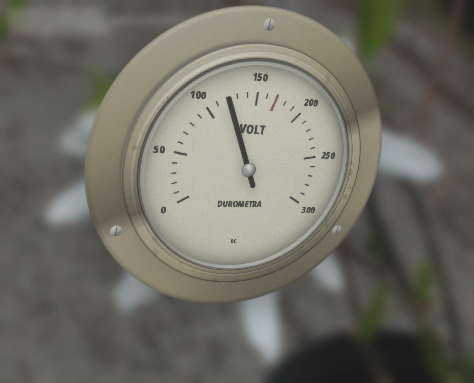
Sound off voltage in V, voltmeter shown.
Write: 120 V
